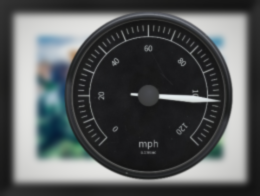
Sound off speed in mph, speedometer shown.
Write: 102 mph
